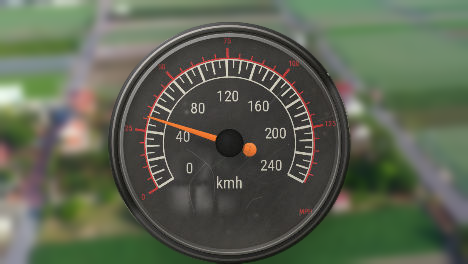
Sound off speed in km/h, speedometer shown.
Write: 50 km/h
